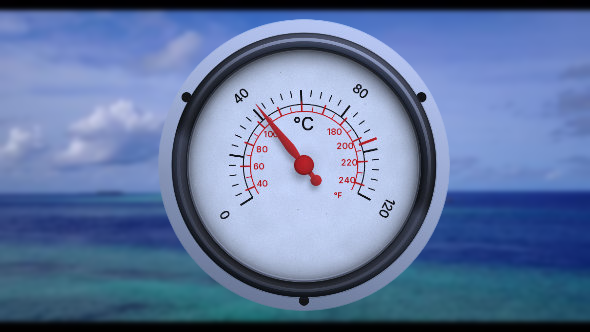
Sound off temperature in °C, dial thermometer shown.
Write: 42 °C
